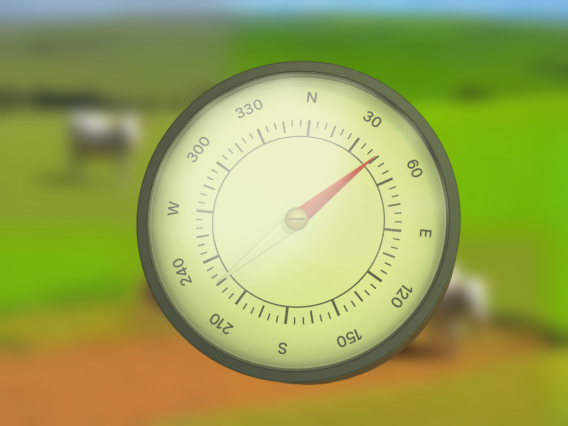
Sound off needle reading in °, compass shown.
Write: 45 °
